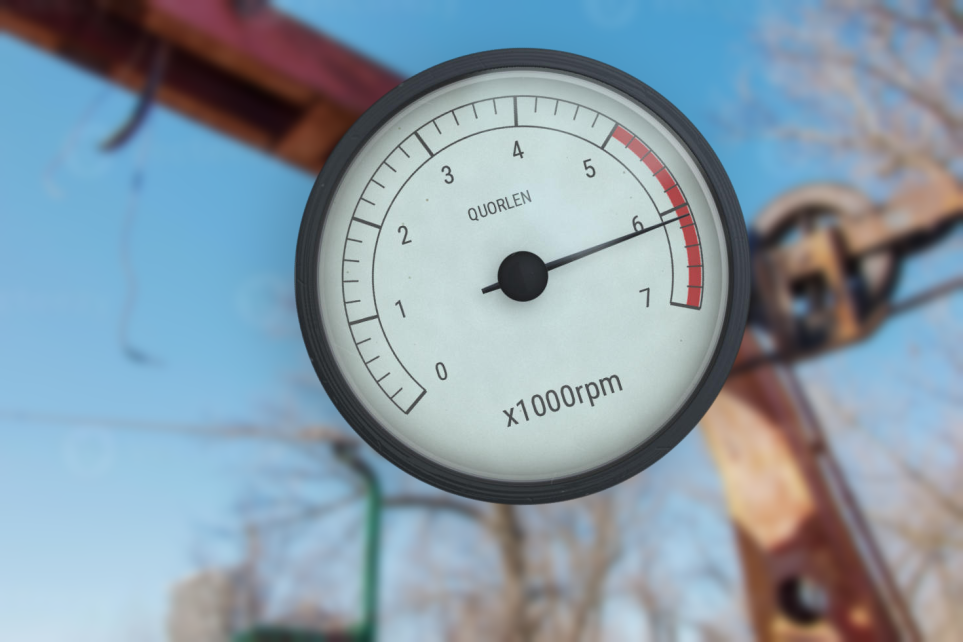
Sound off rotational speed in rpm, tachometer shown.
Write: 6100 rpm
